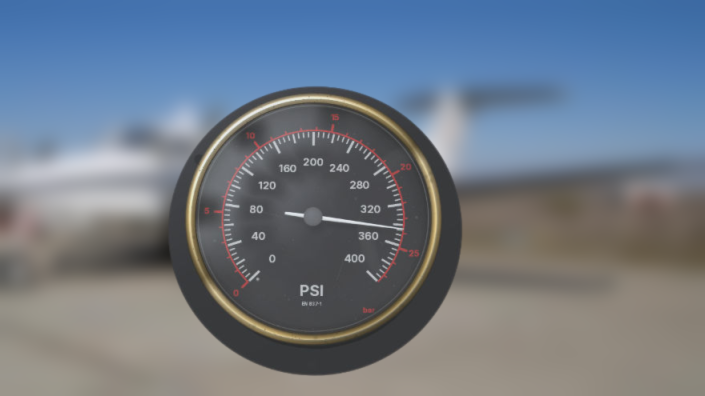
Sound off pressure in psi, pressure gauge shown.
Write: 345 psi
